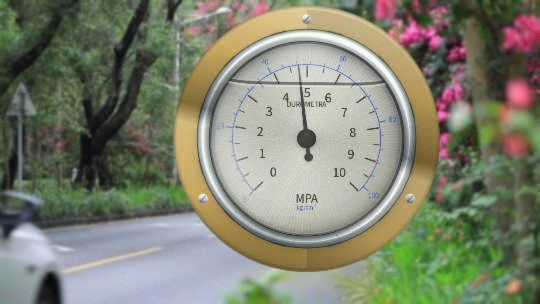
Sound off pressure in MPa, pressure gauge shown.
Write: 4.75 MPa
